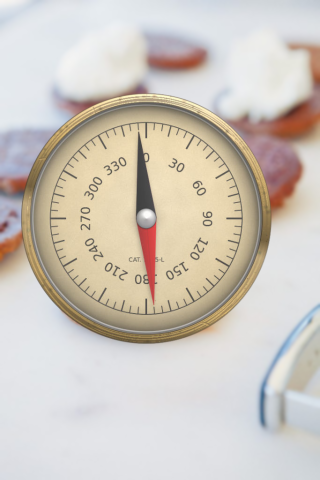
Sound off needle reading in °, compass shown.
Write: 175 °
